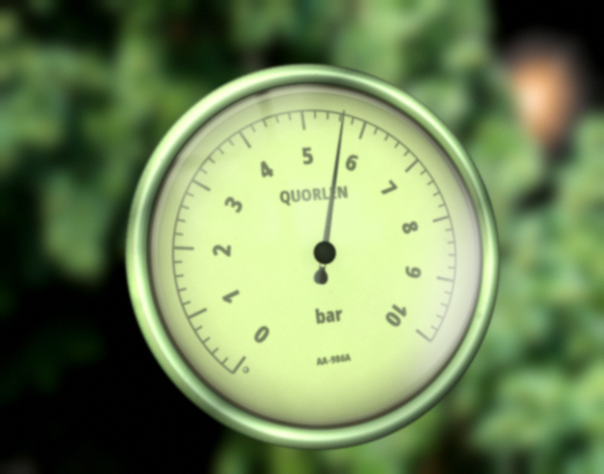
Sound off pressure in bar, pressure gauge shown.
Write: 5.6 bar
